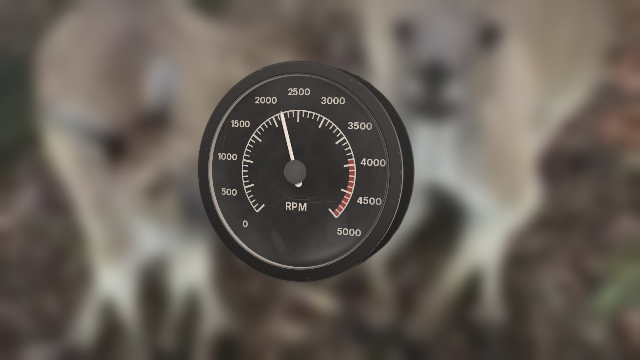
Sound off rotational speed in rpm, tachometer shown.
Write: 2200 rpm
